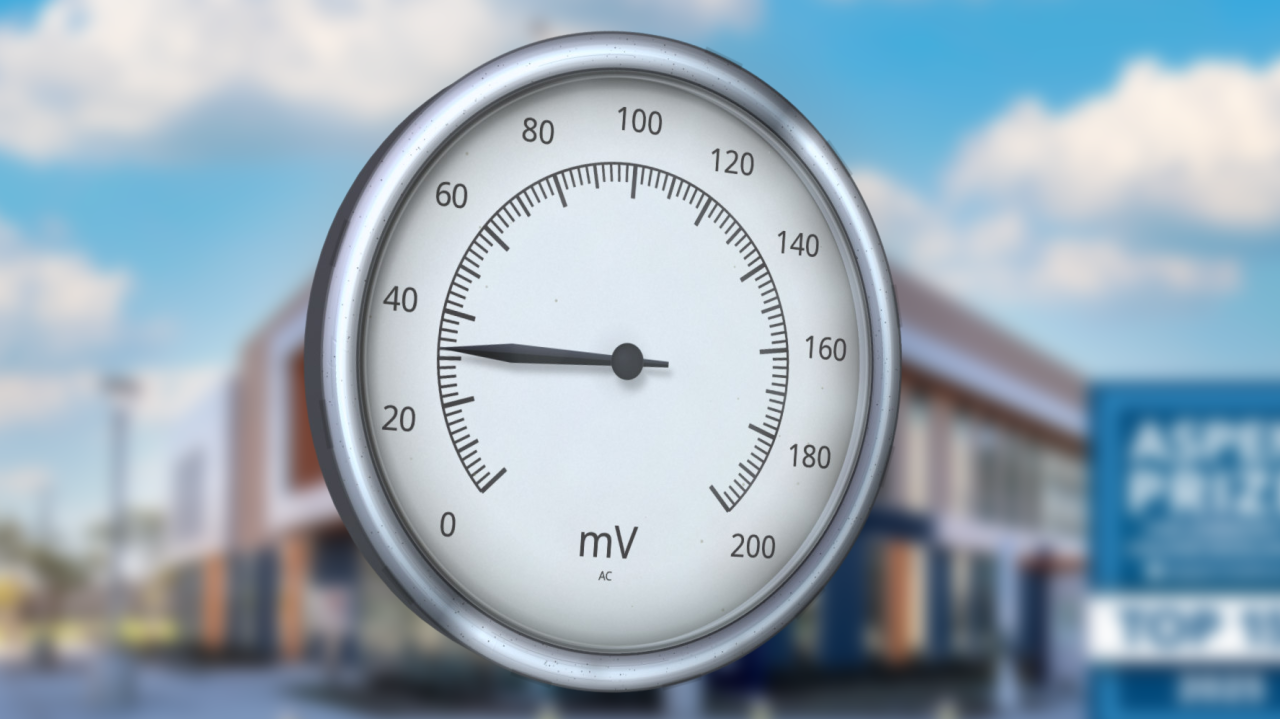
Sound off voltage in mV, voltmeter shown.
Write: 32 mV
